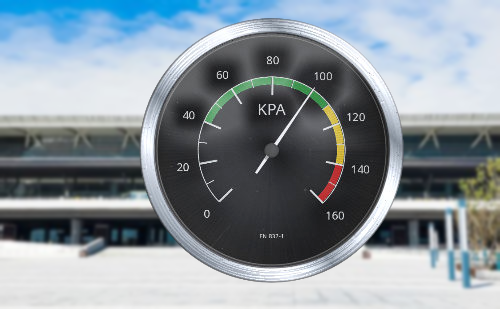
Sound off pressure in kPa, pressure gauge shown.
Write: 100 kPa
